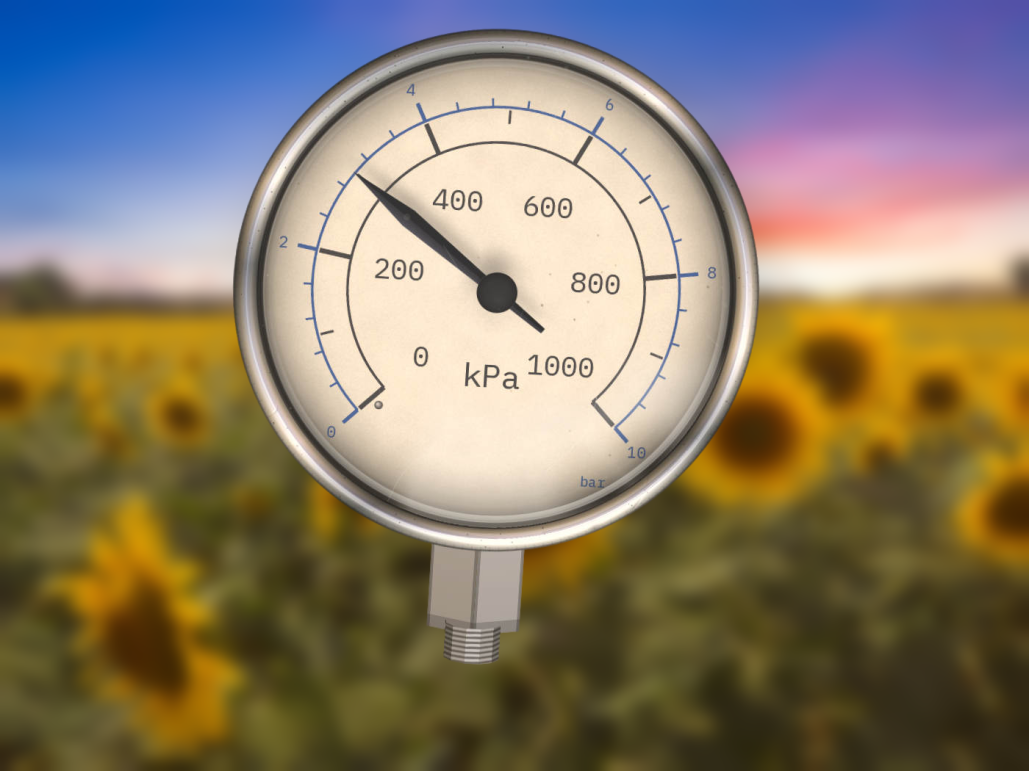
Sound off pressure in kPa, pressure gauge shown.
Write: 300 kPa
